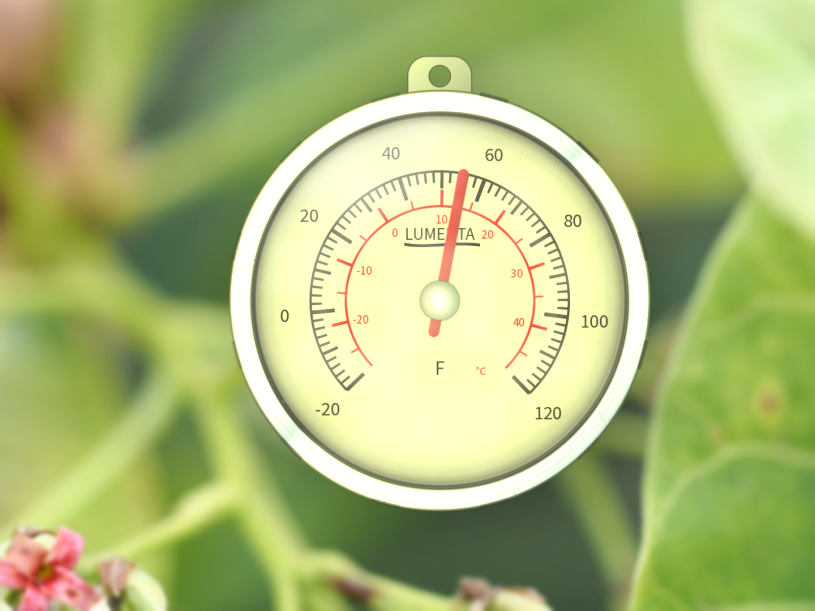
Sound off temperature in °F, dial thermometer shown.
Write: 55 °F
